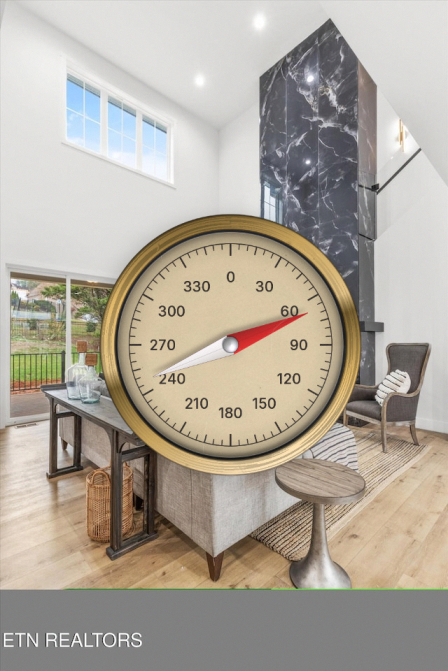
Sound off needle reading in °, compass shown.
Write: 67.5 °
